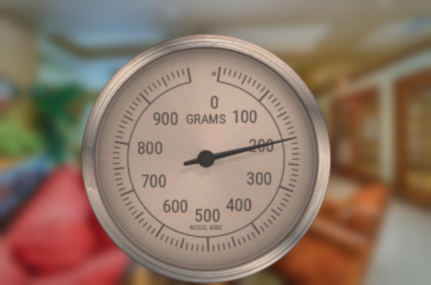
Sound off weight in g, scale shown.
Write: 200 g
